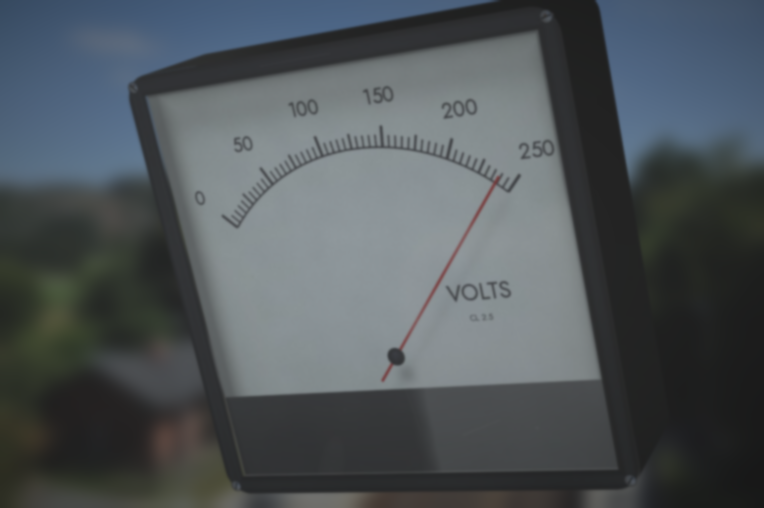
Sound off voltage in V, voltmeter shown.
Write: 240 V
